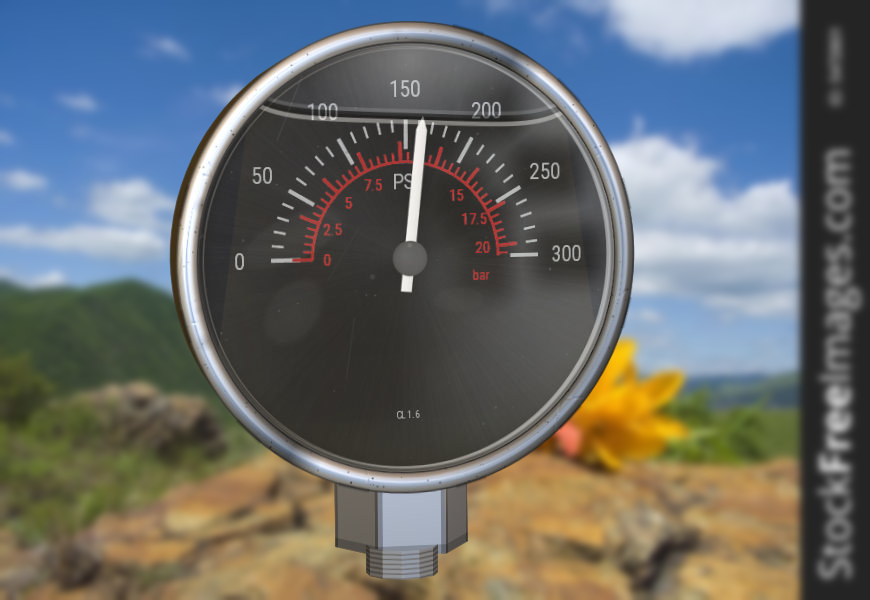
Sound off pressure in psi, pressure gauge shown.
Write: 160 psi
